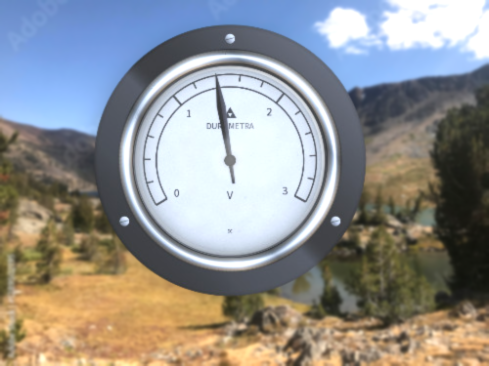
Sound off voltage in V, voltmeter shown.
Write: 1.4 V
